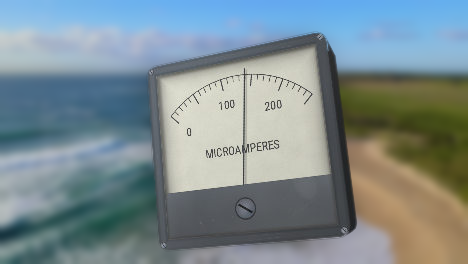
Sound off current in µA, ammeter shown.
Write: 140 µA
